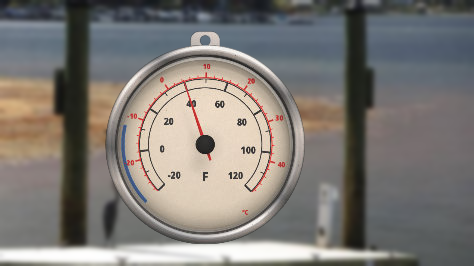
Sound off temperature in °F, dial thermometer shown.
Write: 40 °F
